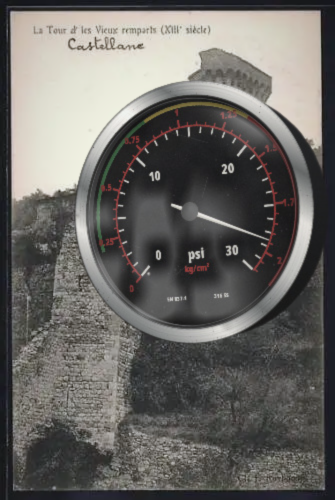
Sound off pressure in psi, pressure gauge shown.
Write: 27.5 psi
